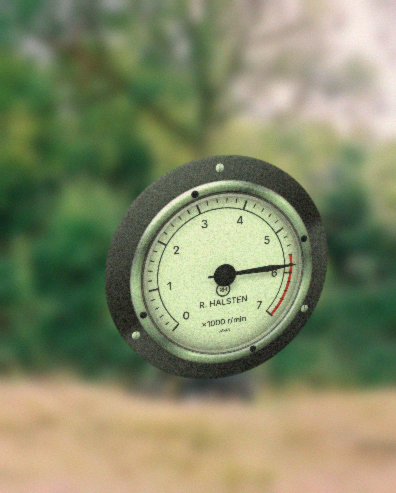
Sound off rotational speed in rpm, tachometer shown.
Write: 5800 rpm
